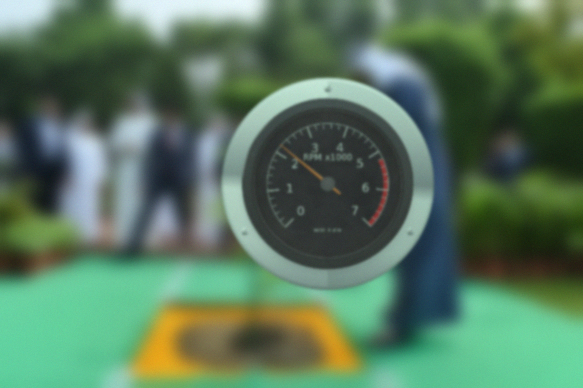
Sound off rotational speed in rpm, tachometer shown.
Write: 2200 rpm
